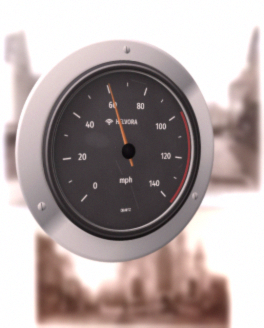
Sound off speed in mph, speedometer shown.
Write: 60 mph
